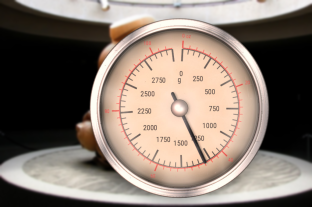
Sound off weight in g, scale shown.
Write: 1300 g
